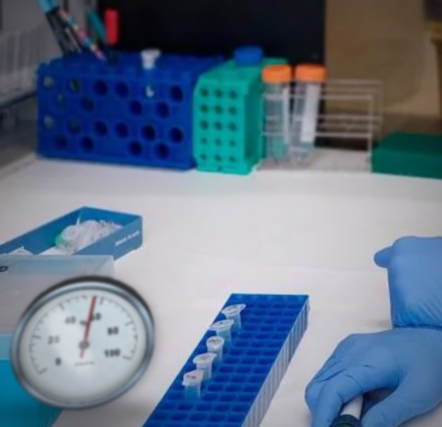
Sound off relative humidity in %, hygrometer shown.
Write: 56 %
